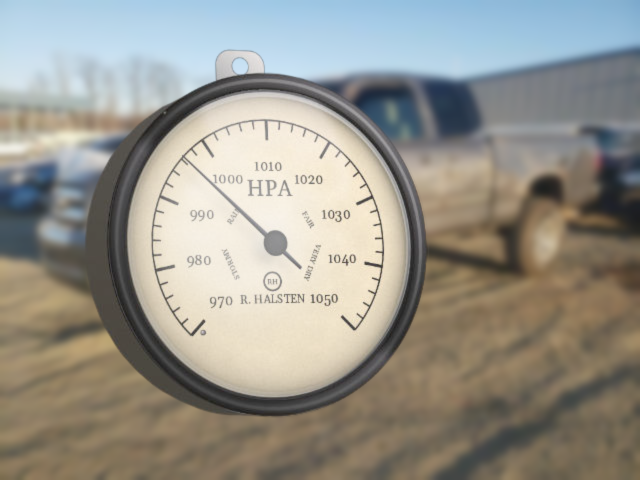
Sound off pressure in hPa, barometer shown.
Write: 996 hPa
